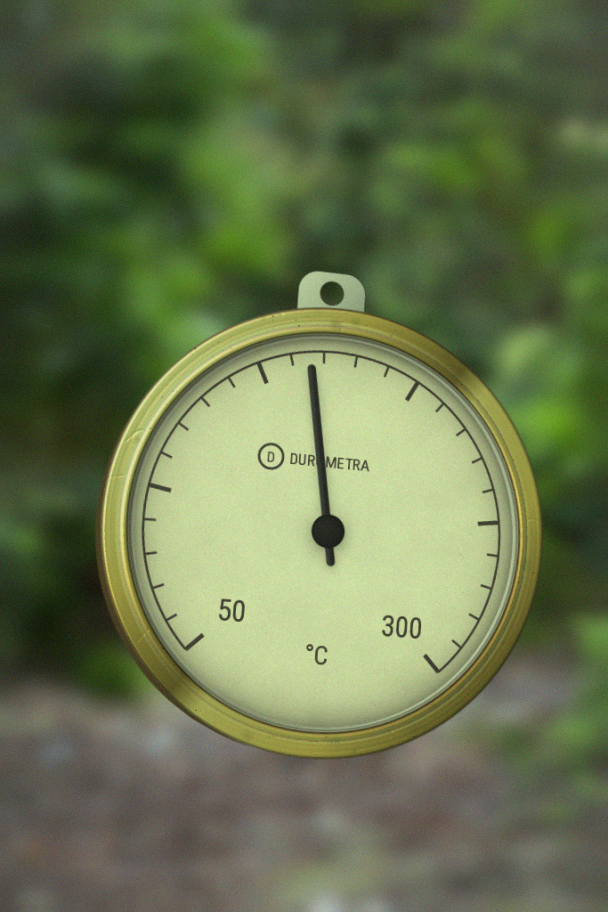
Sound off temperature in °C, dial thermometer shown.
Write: 165 °C
